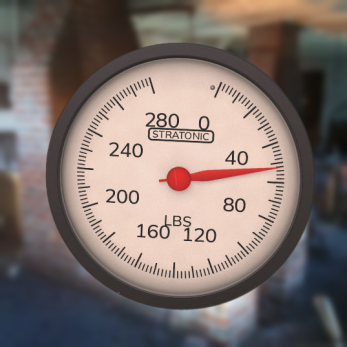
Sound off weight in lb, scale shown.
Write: 52 lb
